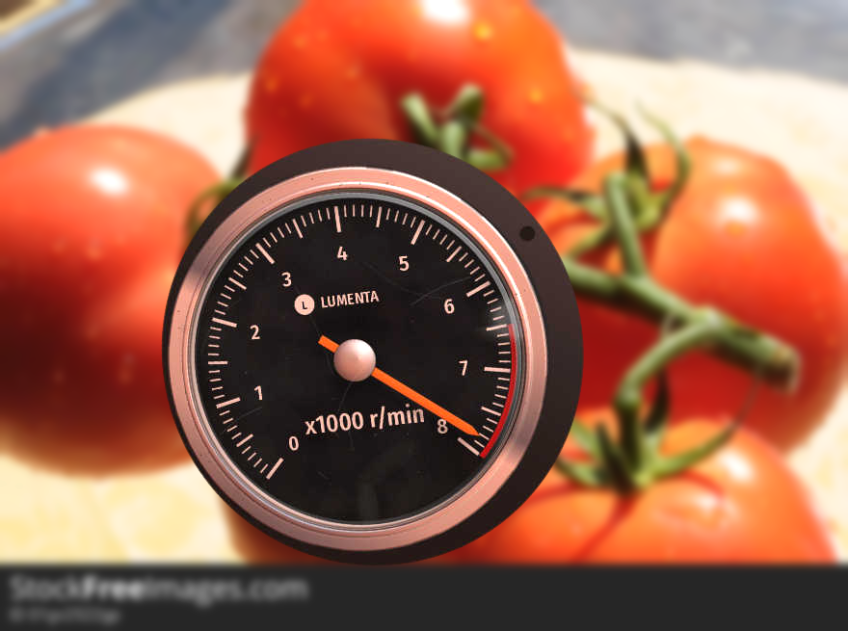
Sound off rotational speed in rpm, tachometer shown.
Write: 7800 rpm
